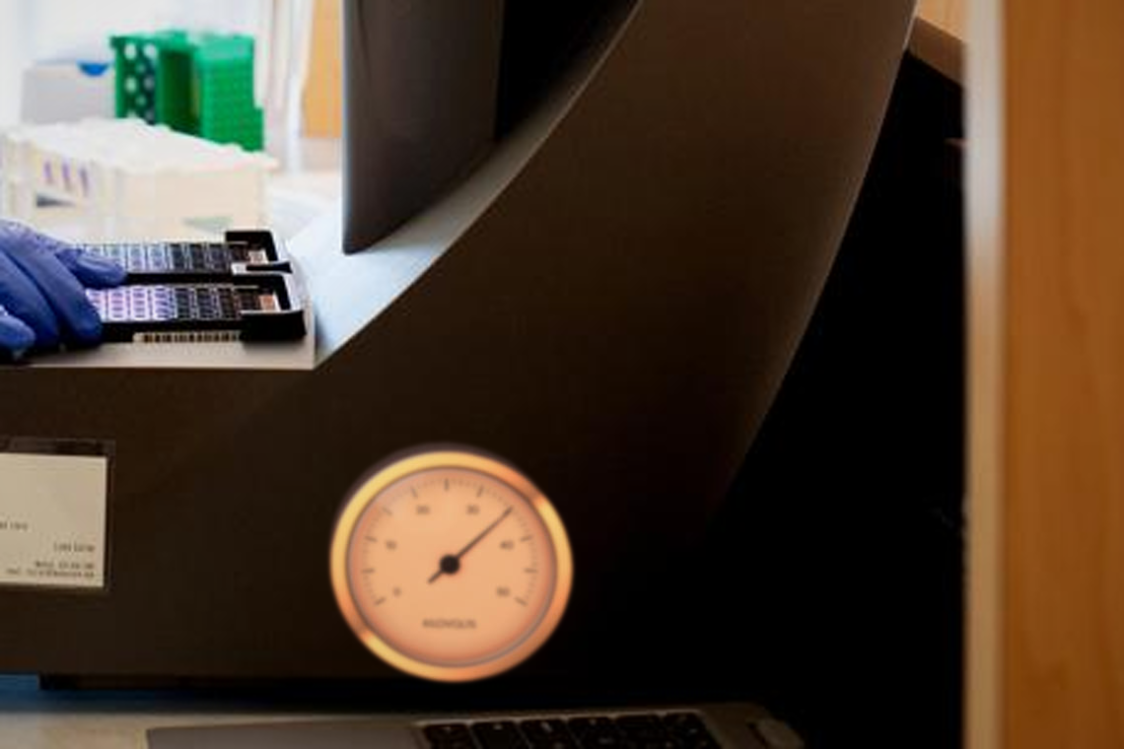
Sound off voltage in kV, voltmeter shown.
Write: 35 kV
